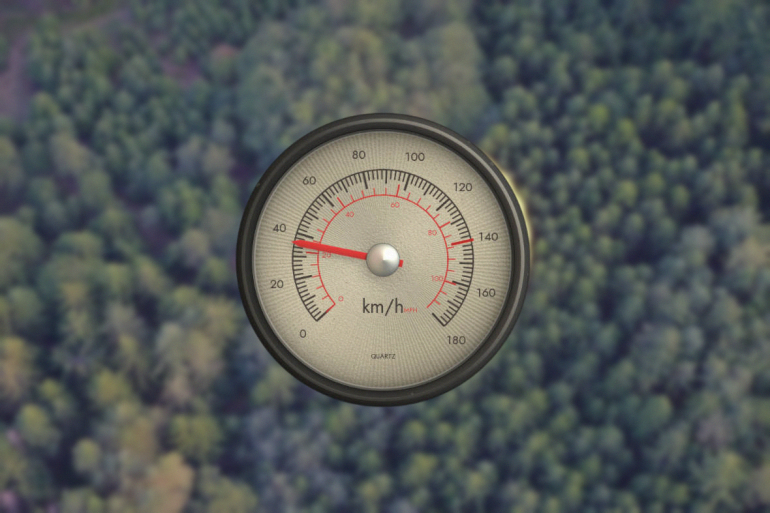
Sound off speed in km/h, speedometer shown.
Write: 36 km/h
